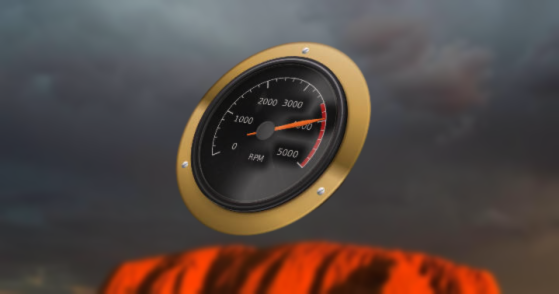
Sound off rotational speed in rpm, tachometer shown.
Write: 4000 rpm
